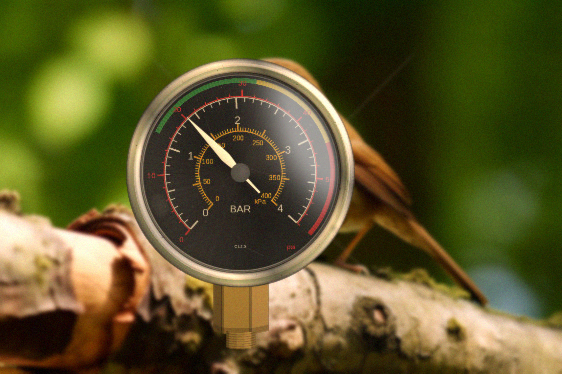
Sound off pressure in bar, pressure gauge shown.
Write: 1.4 bar
